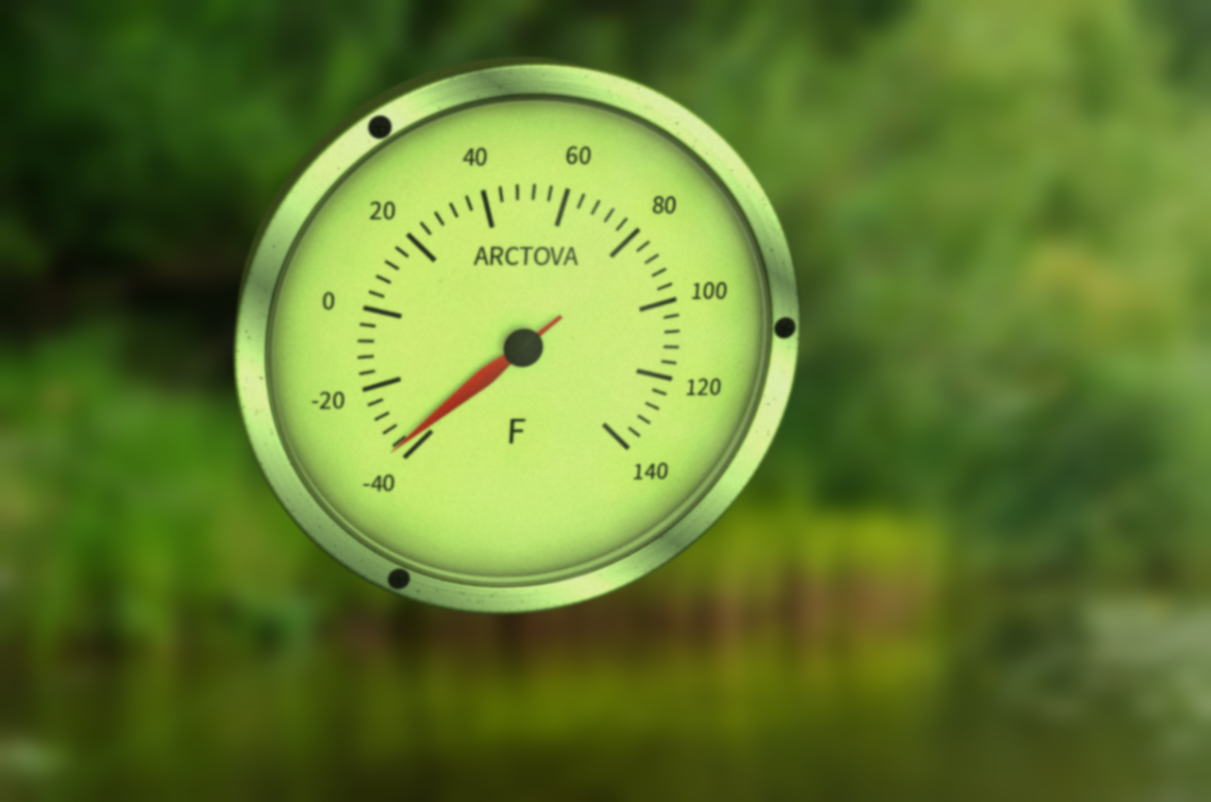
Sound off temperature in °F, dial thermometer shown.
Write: -36 °F
